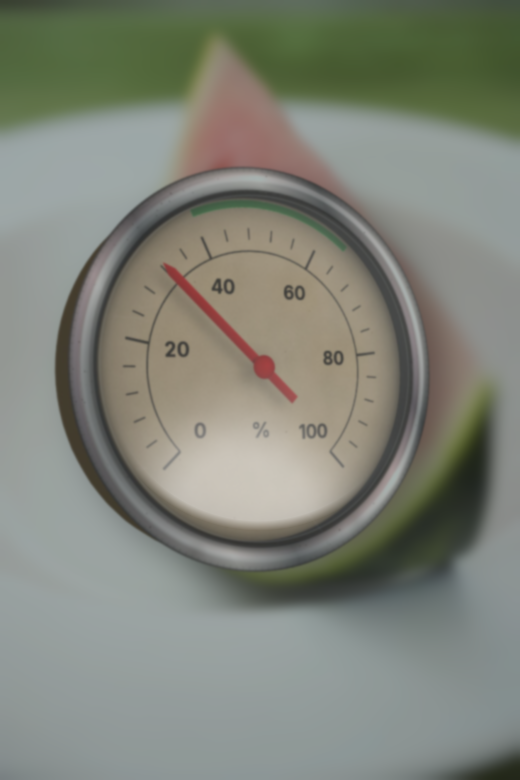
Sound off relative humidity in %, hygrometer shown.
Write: 32 %
